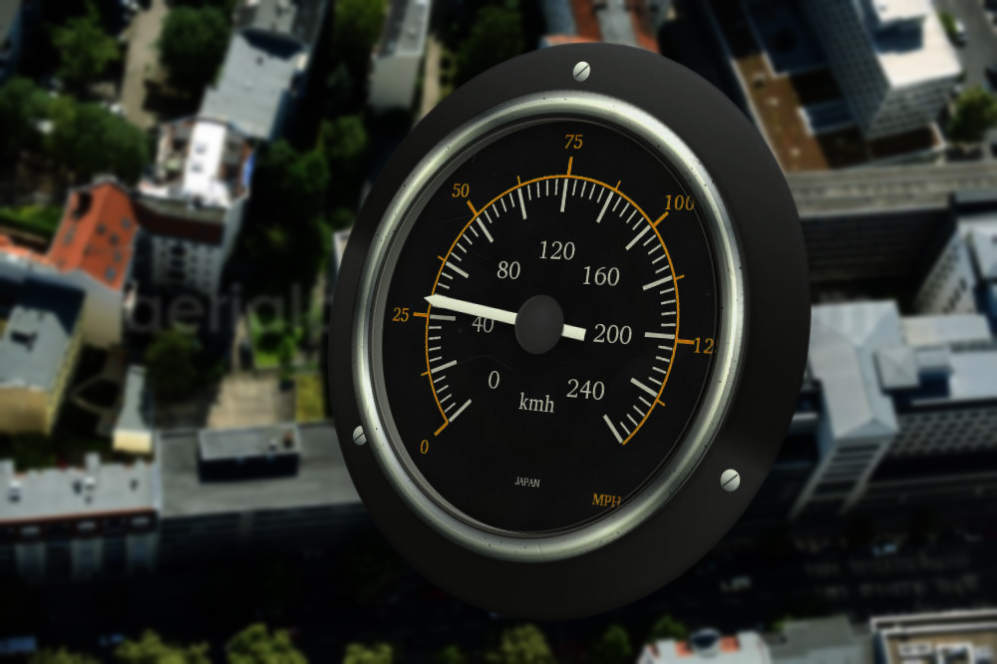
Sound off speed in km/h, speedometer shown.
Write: 46 km/h
